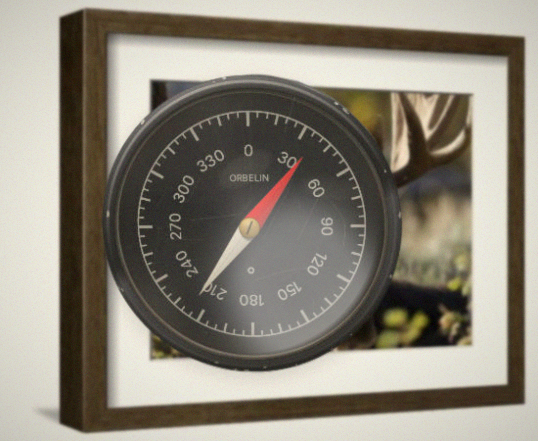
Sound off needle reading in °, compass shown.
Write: 37.5 °
